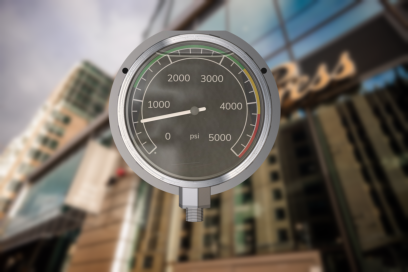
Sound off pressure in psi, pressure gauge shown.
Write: 600 psi
